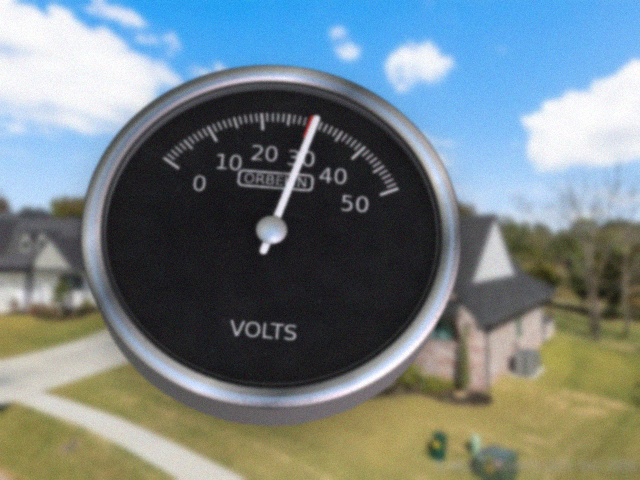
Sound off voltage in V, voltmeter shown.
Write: 30 V
